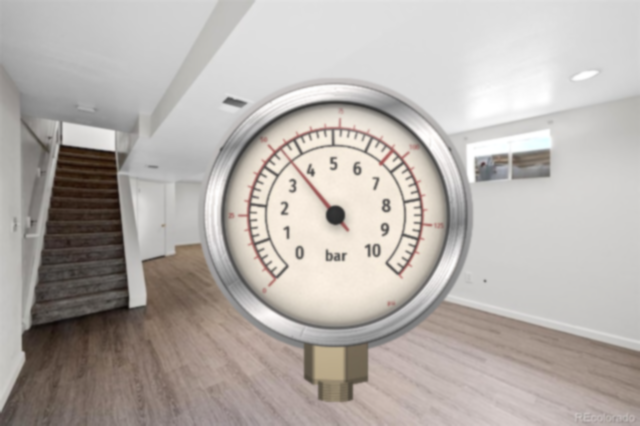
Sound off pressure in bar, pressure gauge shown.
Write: 3.6 bar
